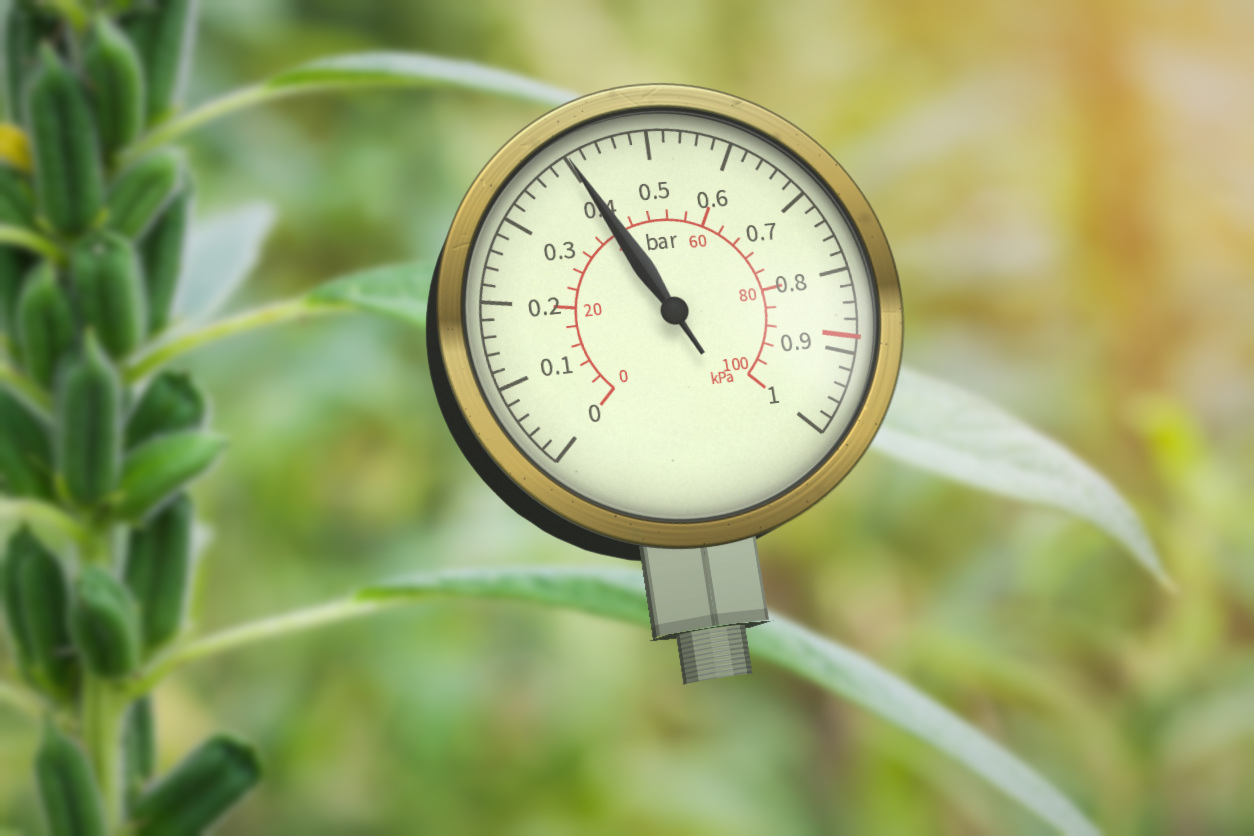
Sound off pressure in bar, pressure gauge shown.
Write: 0.4 bar
